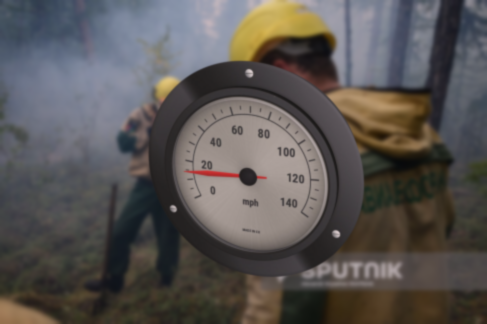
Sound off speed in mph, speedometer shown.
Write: 15 mph
